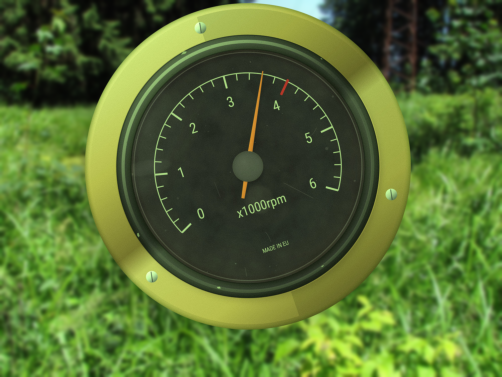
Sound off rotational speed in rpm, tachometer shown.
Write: 3600 rpm
